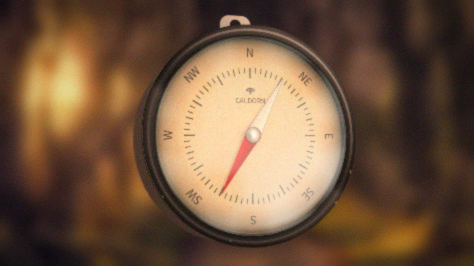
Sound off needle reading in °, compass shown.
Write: 210 °
